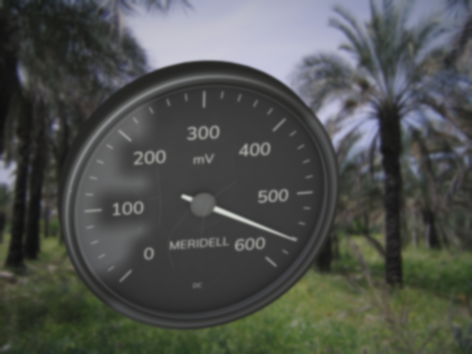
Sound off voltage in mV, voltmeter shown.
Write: 560 mV
